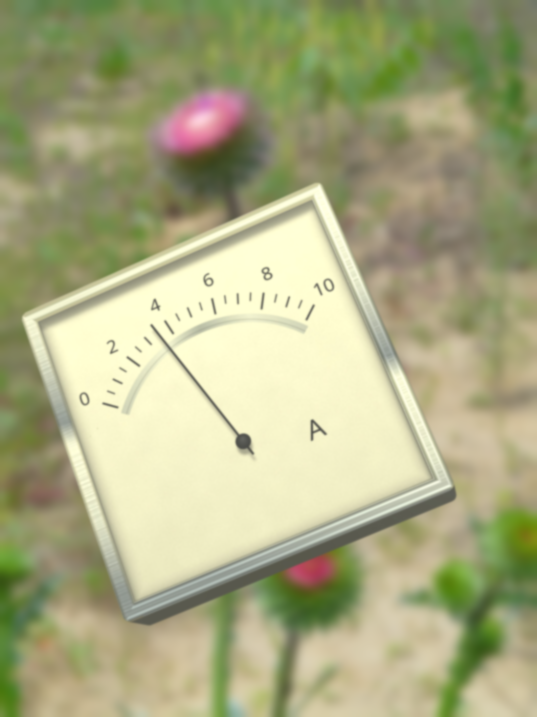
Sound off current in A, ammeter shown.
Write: 3.5 A
